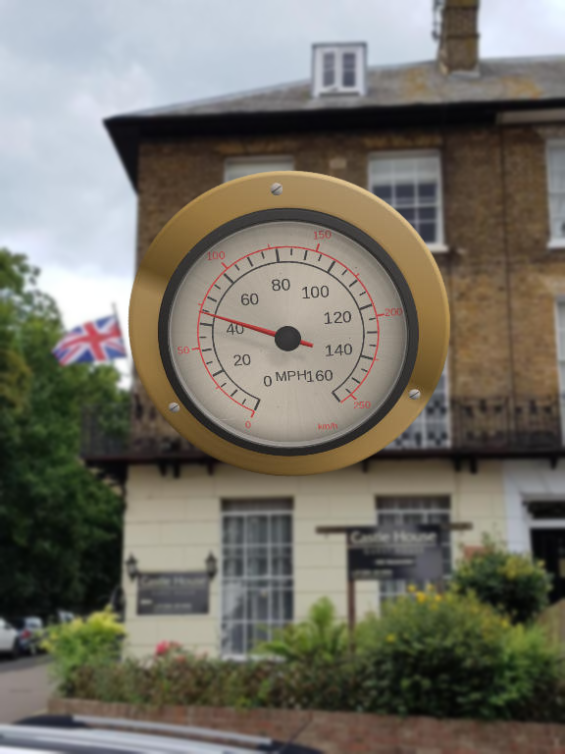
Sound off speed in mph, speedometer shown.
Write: 45 mph
